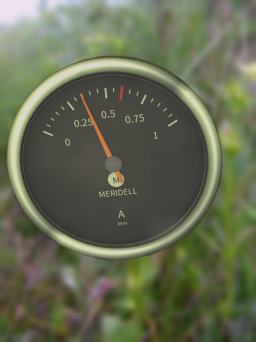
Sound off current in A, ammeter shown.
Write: 0.35 A
